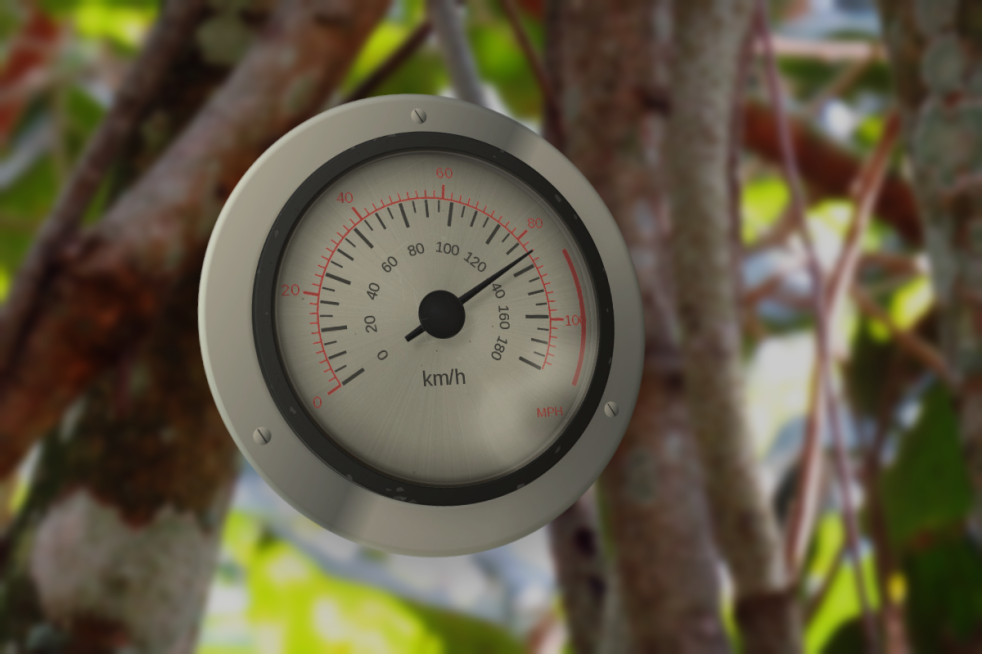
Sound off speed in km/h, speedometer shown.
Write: 135 km/h
